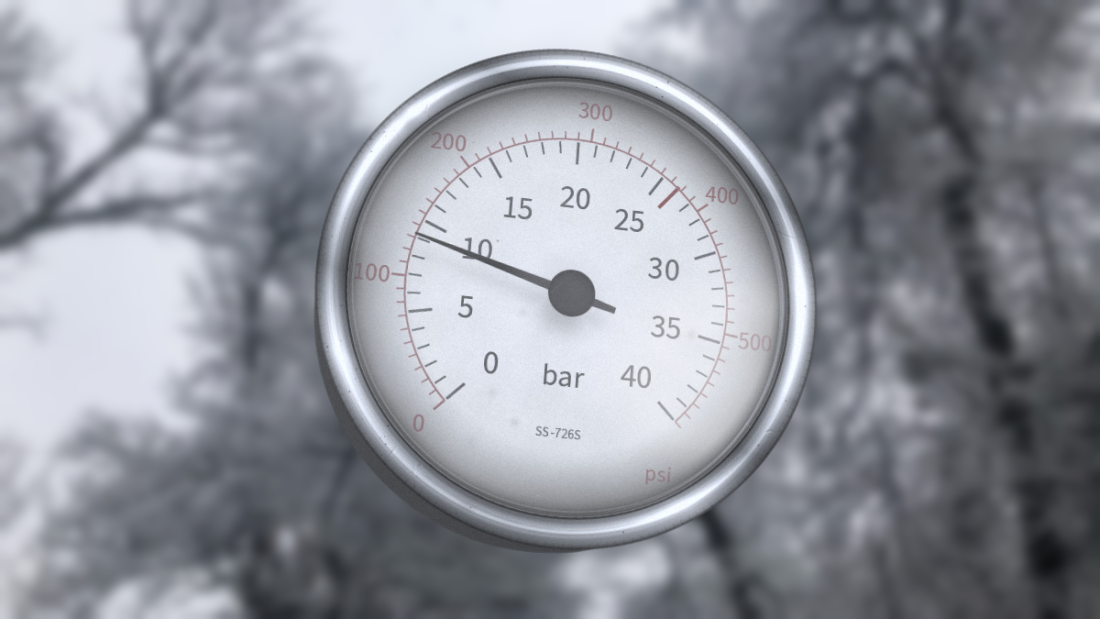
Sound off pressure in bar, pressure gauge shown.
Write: 9 bar
